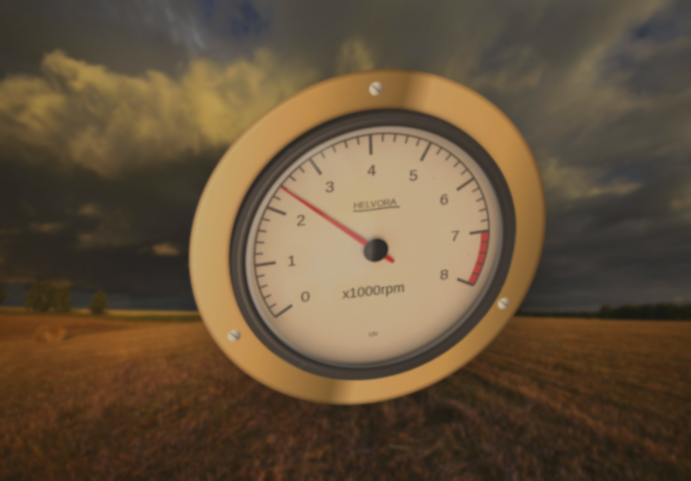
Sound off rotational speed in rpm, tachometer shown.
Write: 2400 rpm
